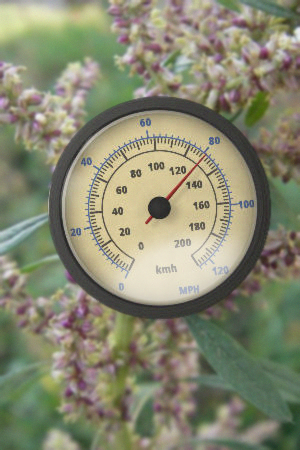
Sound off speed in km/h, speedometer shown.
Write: 130 km/h
